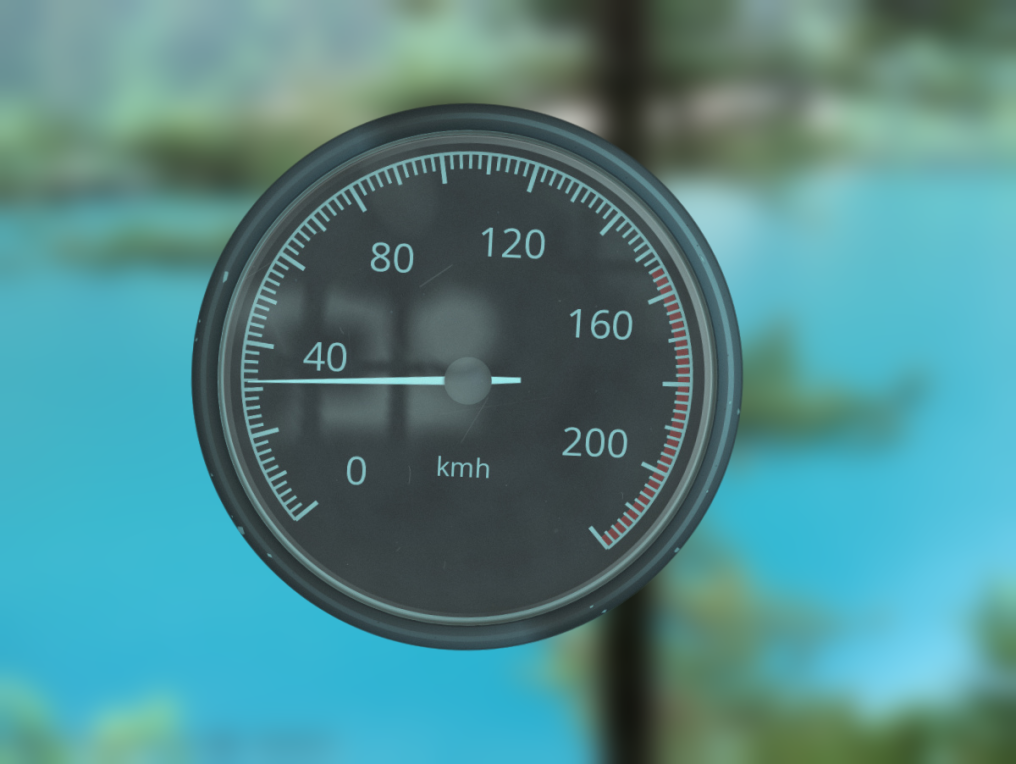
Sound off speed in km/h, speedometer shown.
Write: 32 km/h
